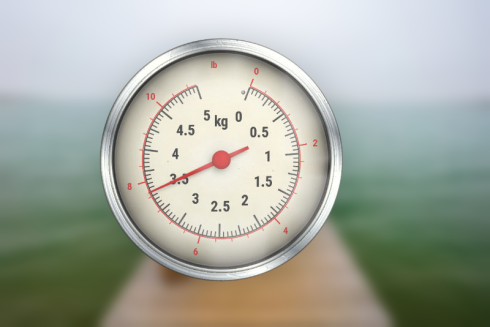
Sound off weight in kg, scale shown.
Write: 3.5 kg
